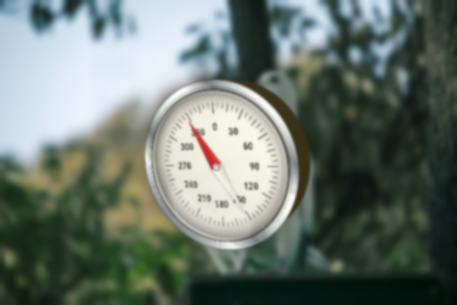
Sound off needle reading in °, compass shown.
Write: 330 °
